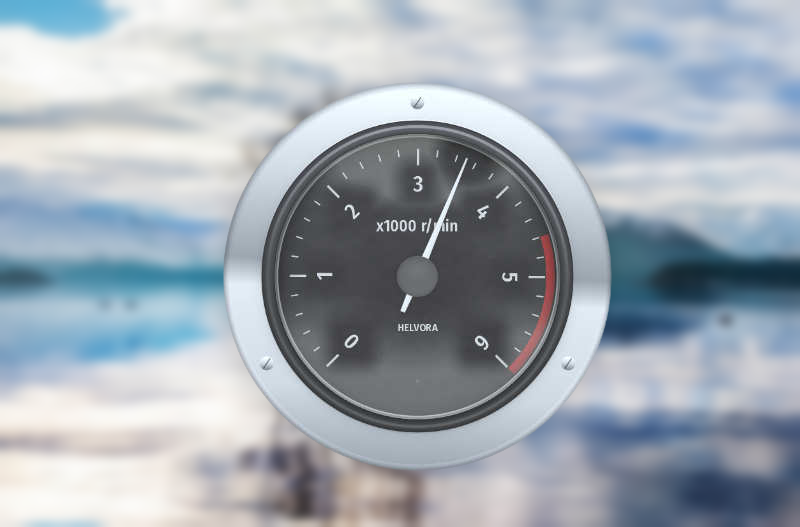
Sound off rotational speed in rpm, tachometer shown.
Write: 3500 rpm
